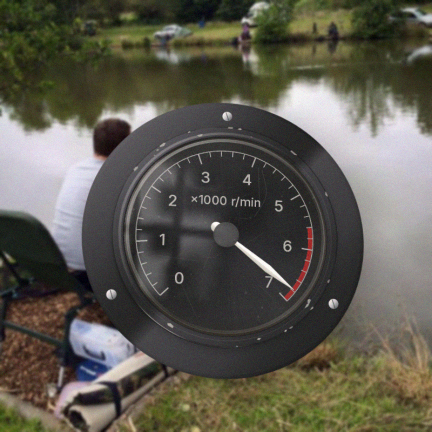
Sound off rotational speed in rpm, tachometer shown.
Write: 6800 rpm
